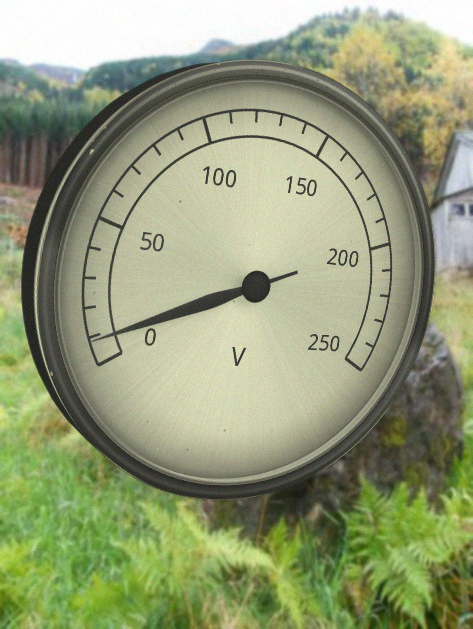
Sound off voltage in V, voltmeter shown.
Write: 10 V
